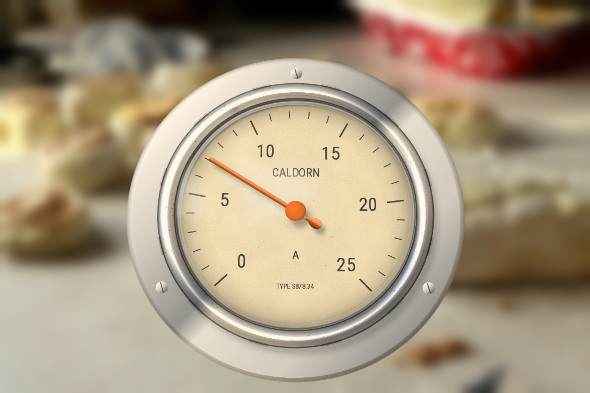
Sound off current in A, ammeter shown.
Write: 7 A
